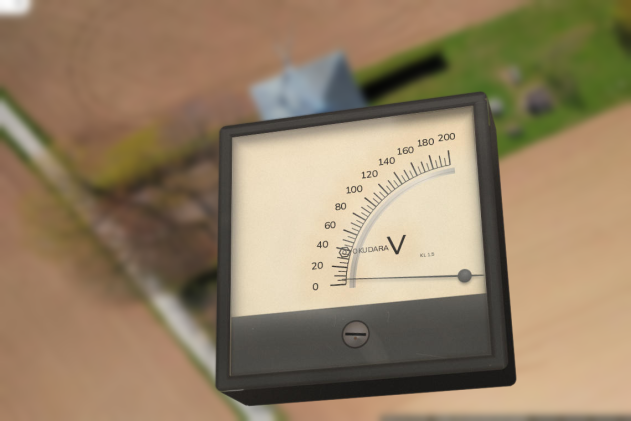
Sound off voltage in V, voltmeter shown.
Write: 5 V
